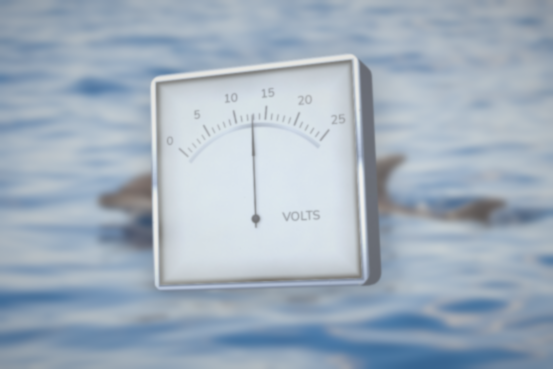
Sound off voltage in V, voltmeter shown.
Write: 13 V
